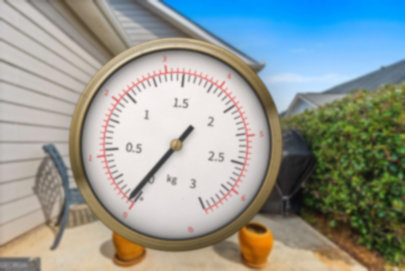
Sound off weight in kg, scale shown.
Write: 0.05 kg
